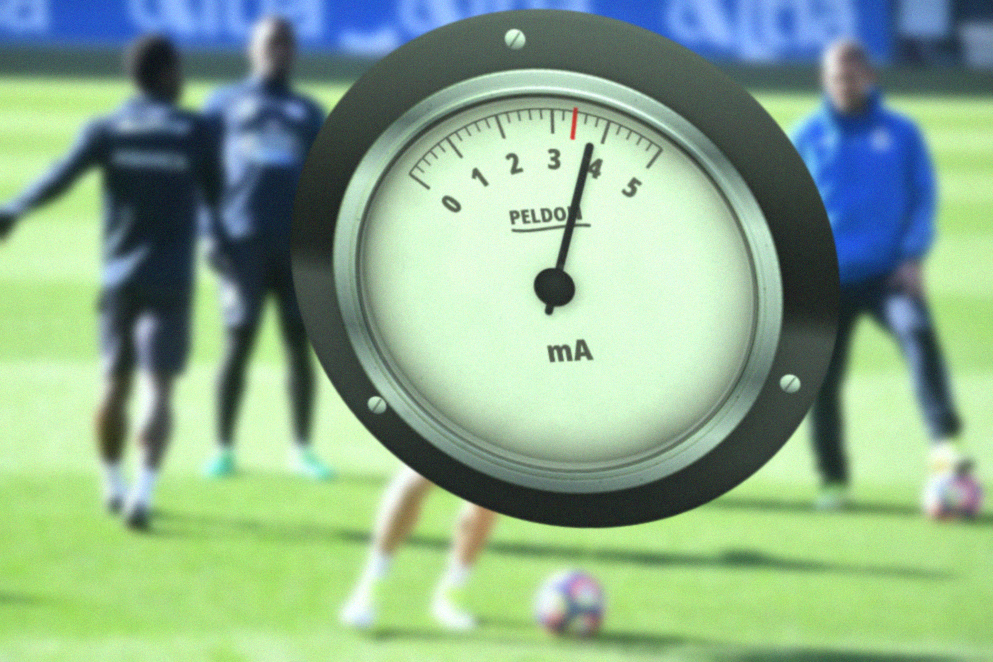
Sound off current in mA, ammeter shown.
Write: 3.8 mA
